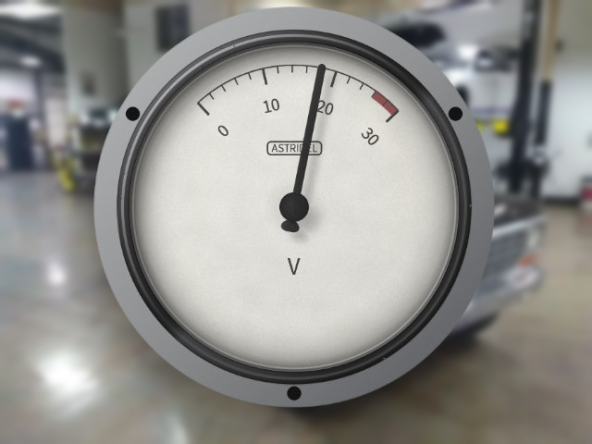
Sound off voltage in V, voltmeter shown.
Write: 18 V
